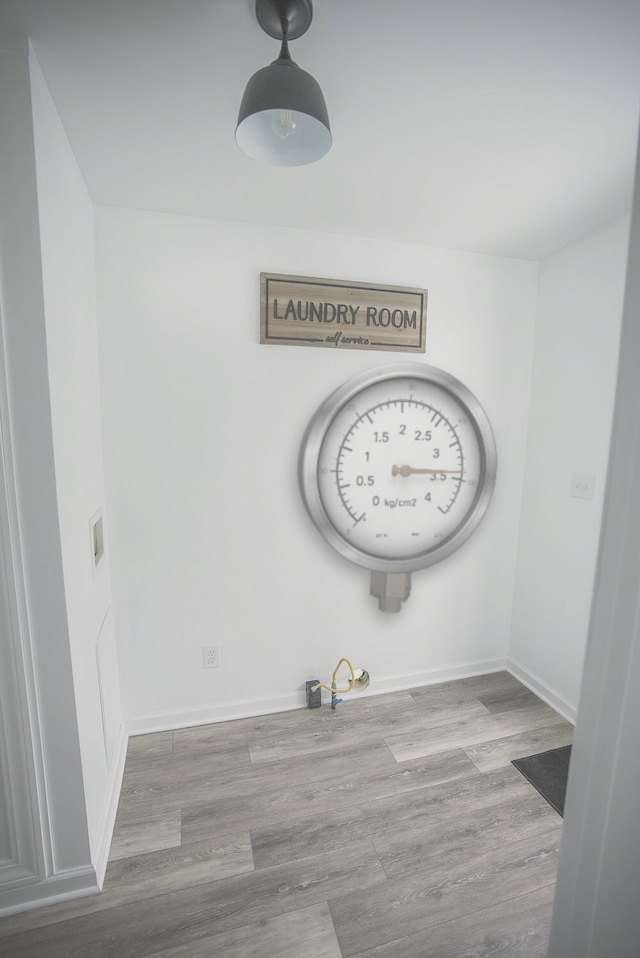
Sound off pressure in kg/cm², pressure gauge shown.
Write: 3.4 kg/cm²
